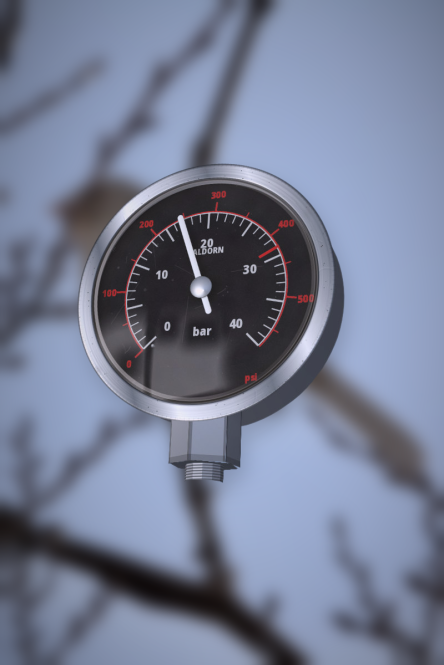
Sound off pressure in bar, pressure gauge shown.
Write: 17 bar
